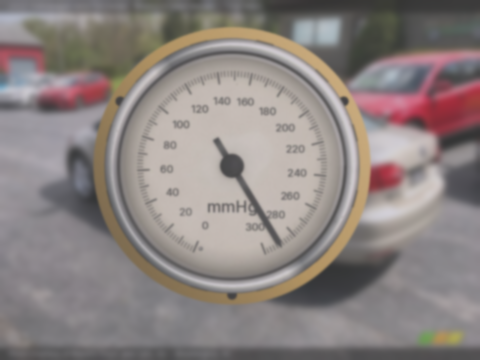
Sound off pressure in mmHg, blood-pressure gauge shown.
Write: 290 mmHg
